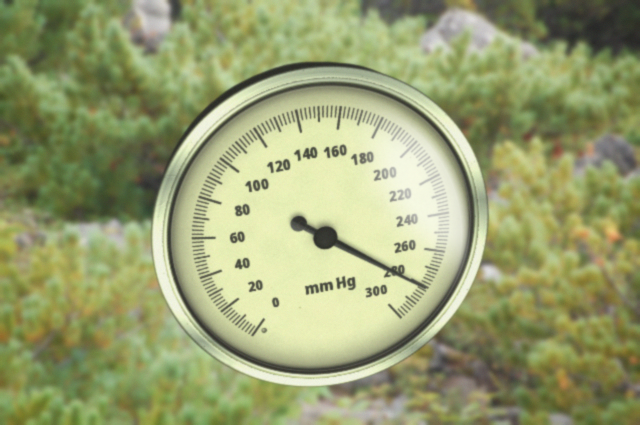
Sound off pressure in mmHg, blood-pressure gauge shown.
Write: 280 mmHg
